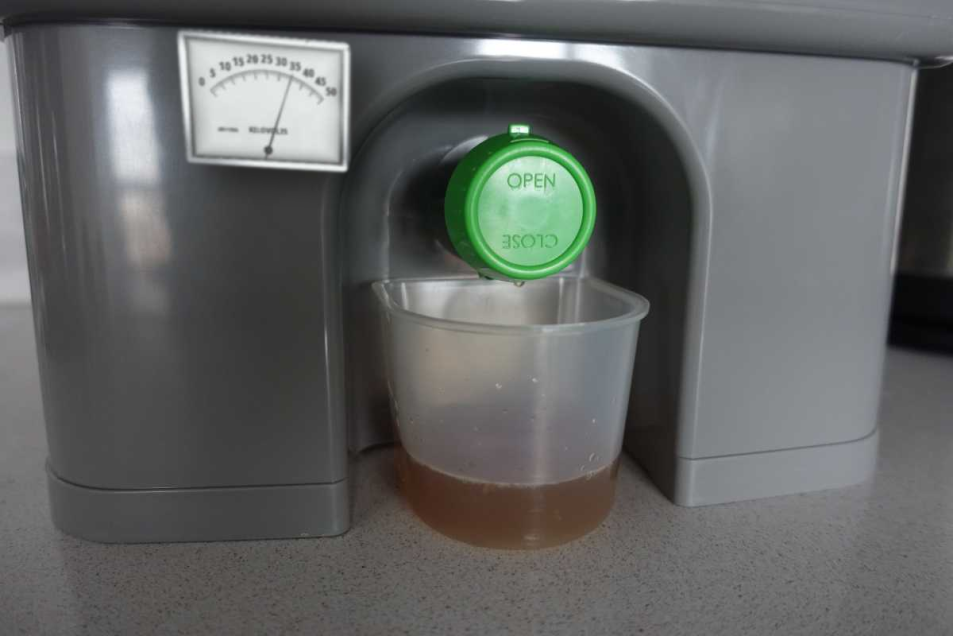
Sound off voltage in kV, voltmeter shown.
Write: 35 kV
